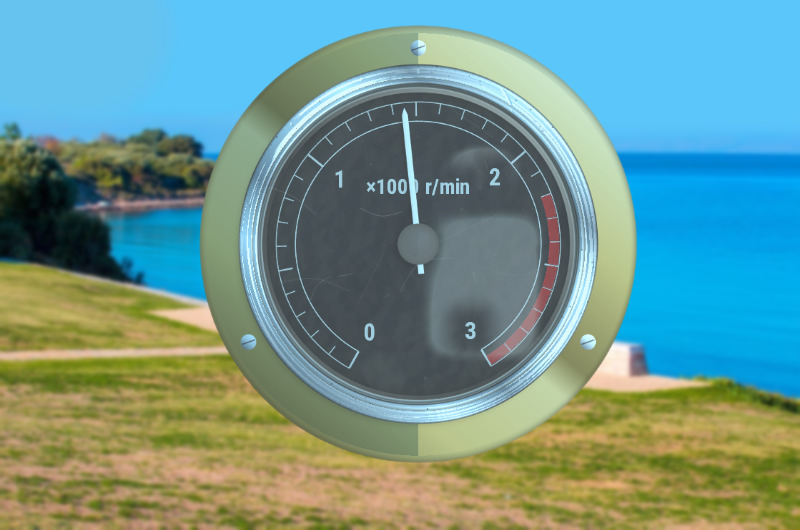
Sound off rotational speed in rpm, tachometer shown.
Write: 1450 rpm
